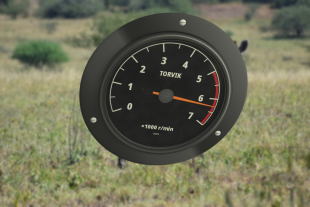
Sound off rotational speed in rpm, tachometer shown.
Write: 6250 rpm
